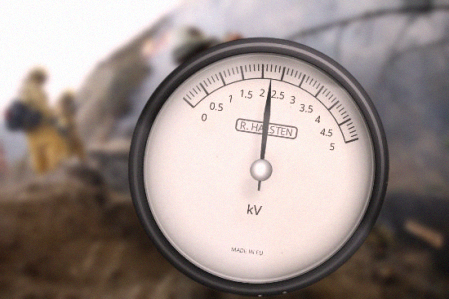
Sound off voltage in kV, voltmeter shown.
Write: 2.2 kV
